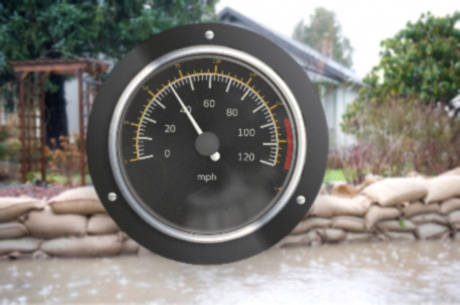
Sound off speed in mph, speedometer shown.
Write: 40 mph
